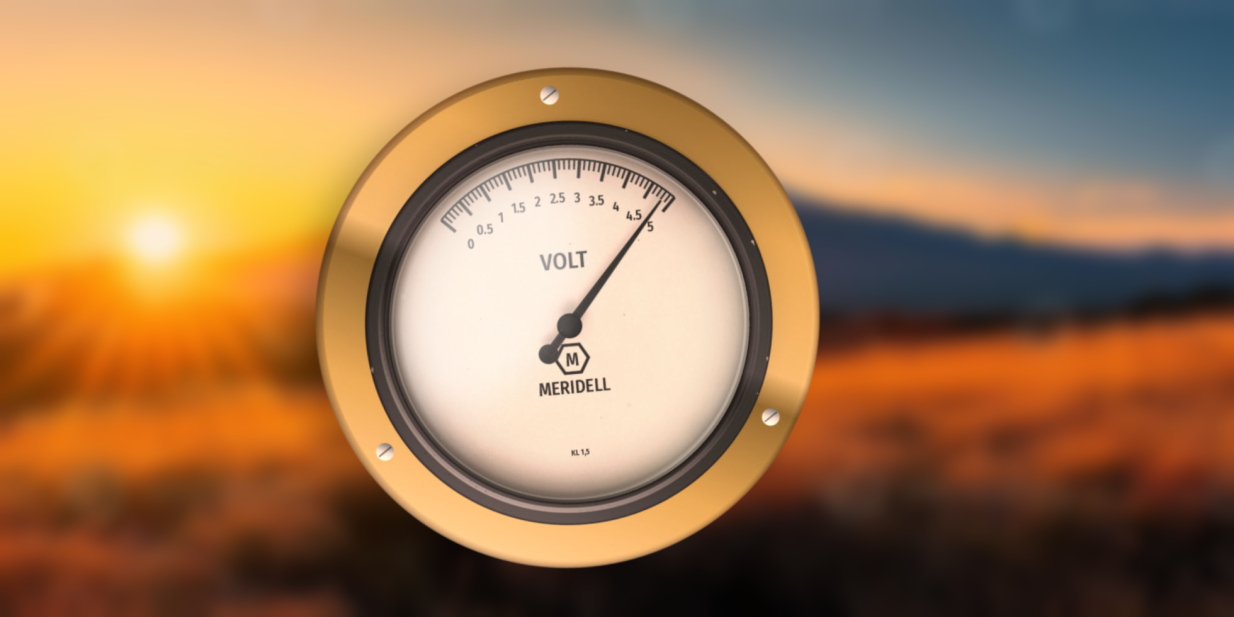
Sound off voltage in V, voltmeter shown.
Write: 4.8 V
